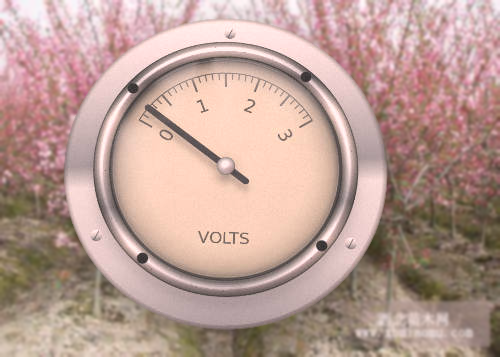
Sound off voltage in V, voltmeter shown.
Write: 0.2 V
